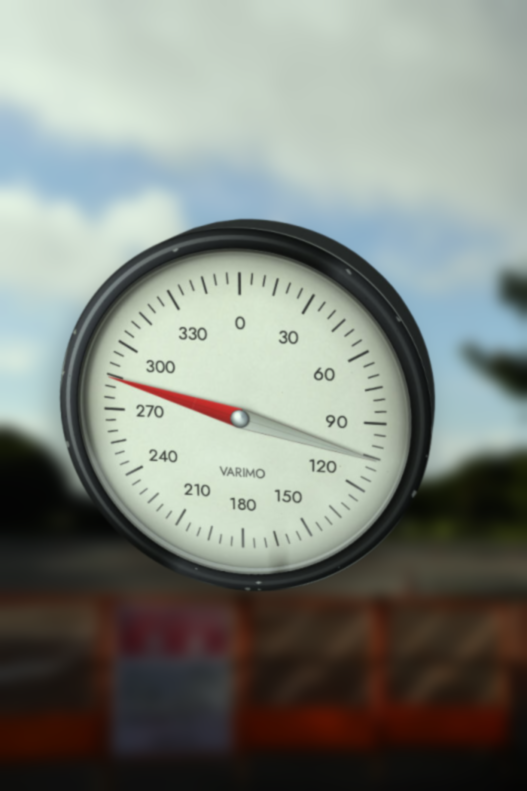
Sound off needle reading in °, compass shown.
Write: 285 °
